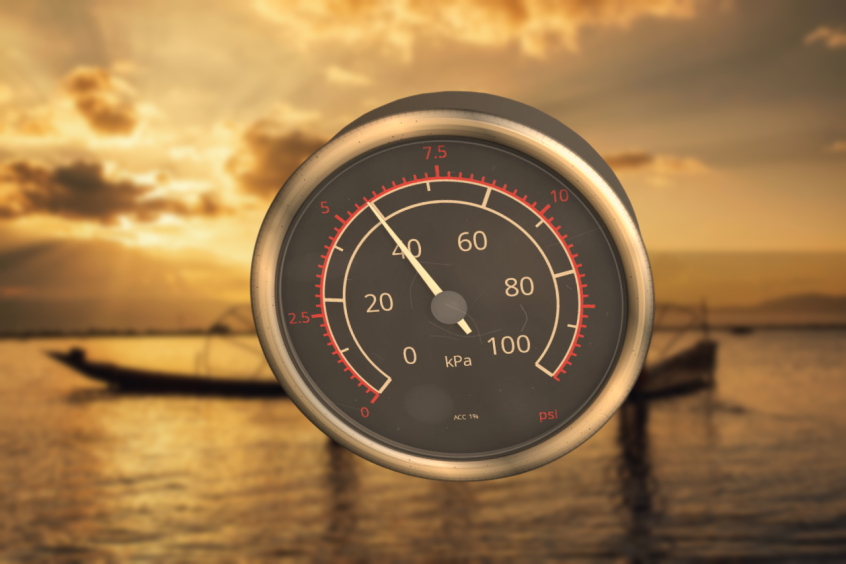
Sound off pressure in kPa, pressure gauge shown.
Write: 40 kPa
